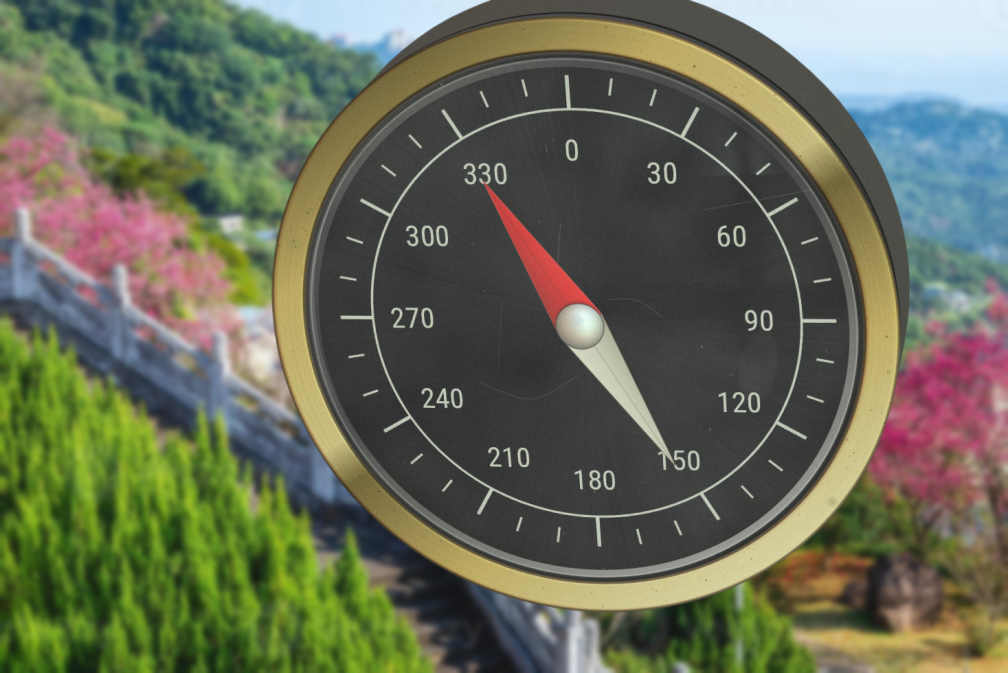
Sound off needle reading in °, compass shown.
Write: 330 °
